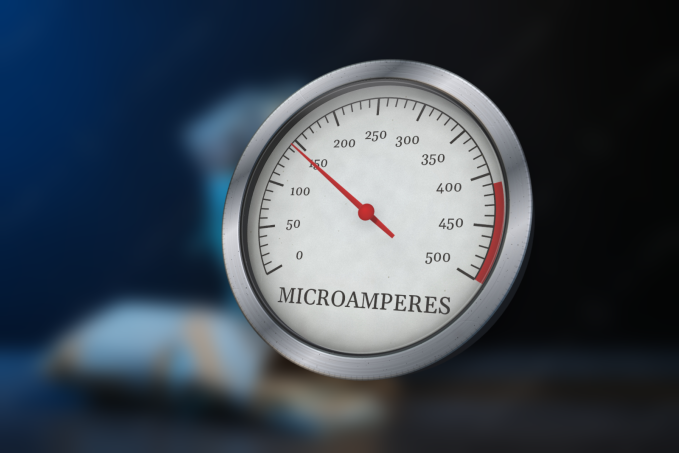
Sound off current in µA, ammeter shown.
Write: 145 µA
